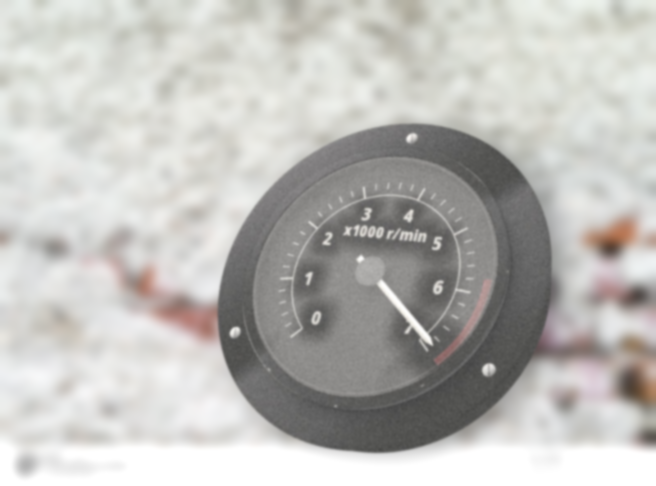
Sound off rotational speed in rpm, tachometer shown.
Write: 6900 rpm
